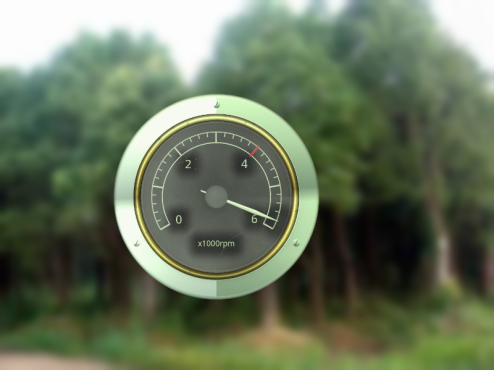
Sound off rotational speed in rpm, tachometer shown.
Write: 5800 rpm
